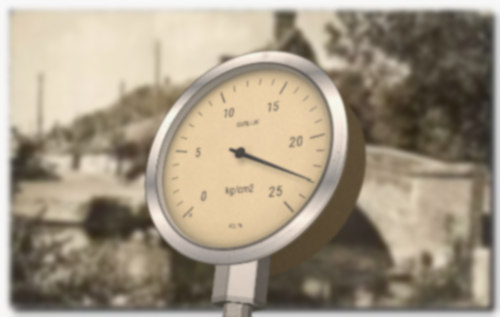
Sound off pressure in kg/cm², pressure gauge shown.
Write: 23 kg/cm²
